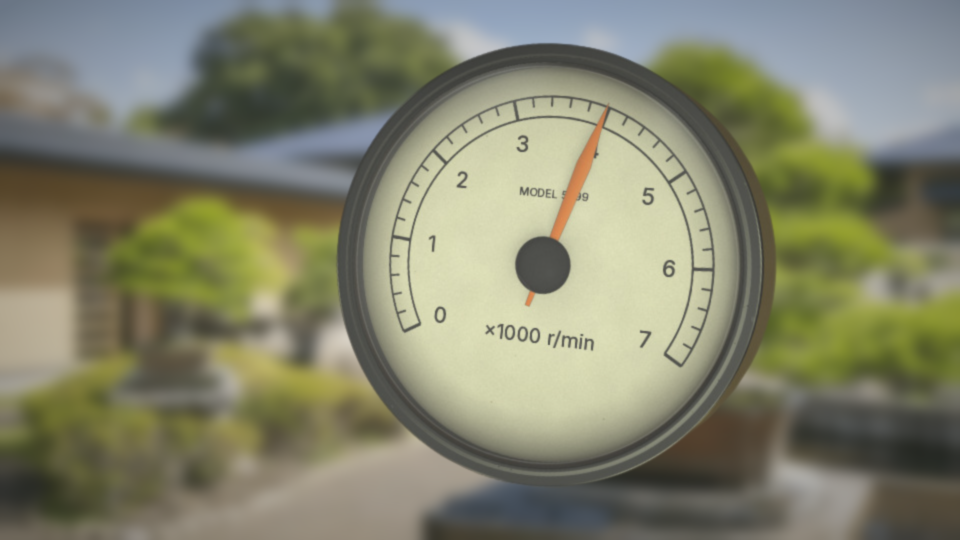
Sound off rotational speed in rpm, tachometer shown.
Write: 4000 rpm
